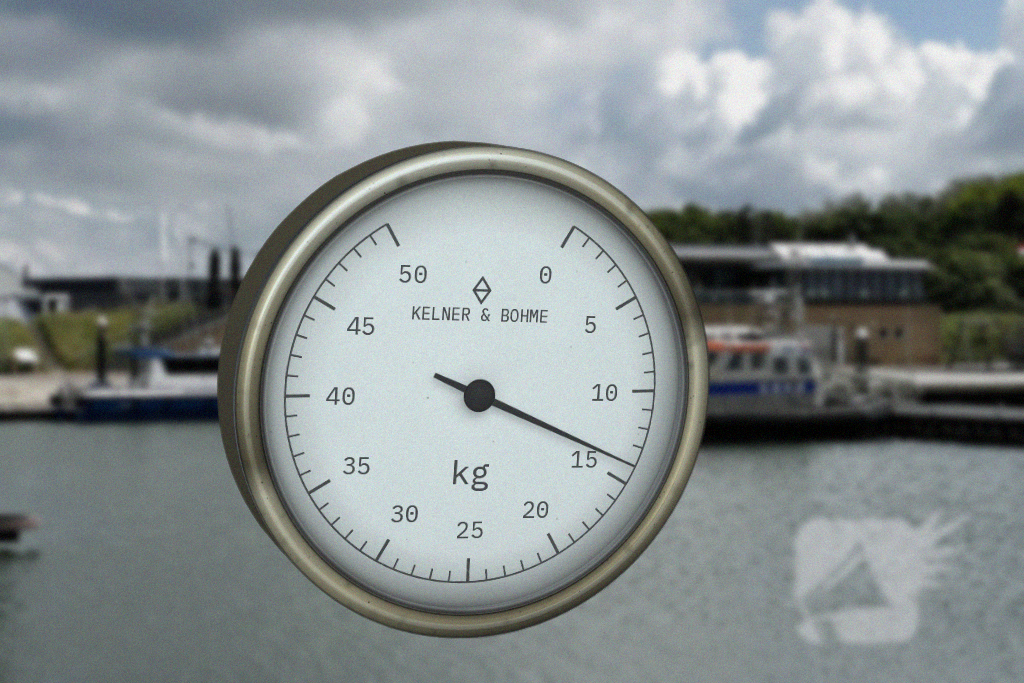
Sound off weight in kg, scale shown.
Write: 14 kg
